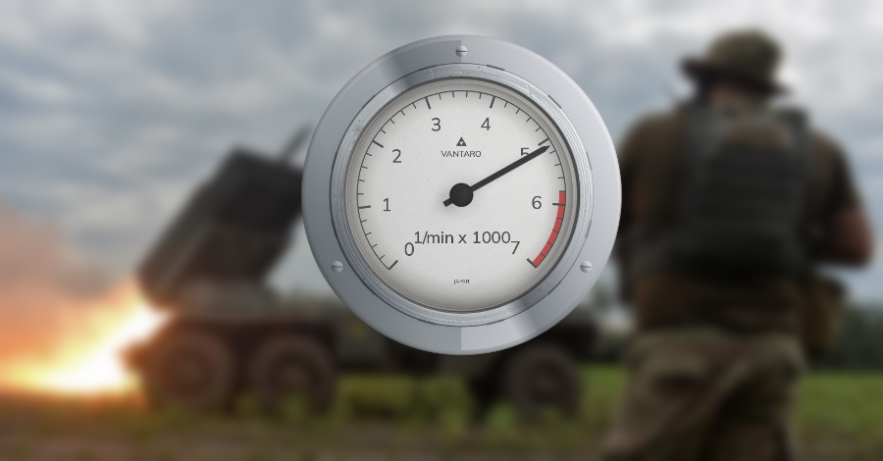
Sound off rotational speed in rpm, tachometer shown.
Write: 5100 rpm
